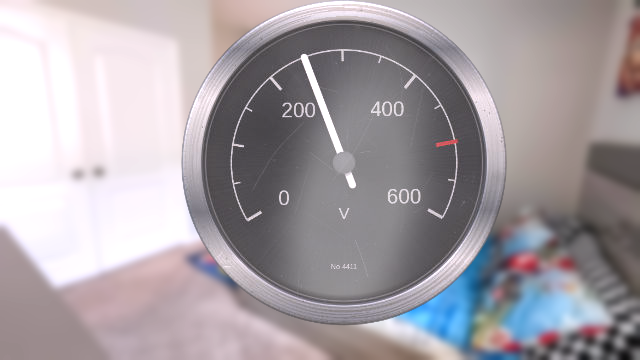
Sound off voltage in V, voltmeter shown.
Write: 250 V
